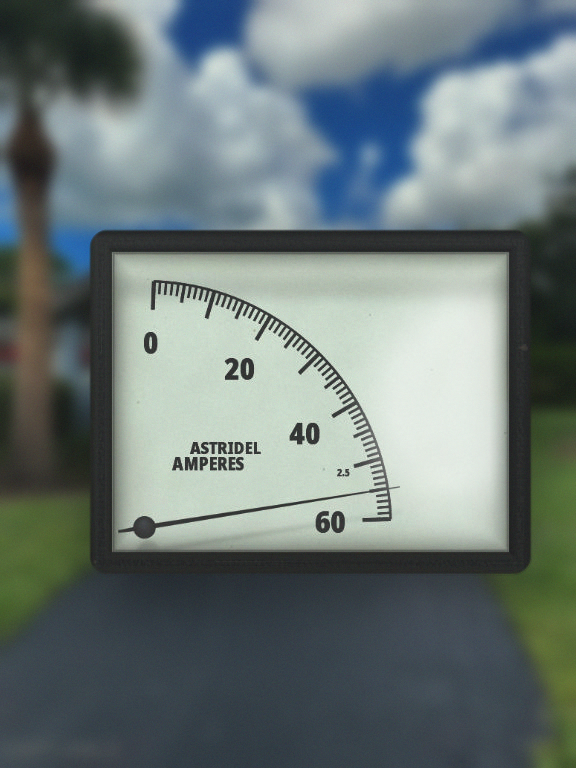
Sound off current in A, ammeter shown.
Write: 55 A
